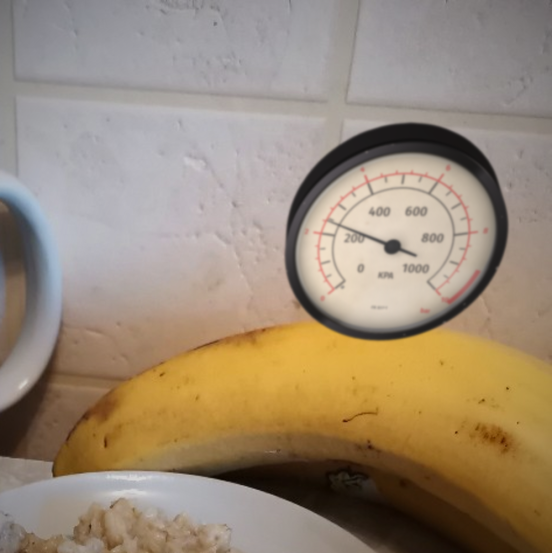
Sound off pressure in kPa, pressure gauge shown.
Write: 250 kPa
